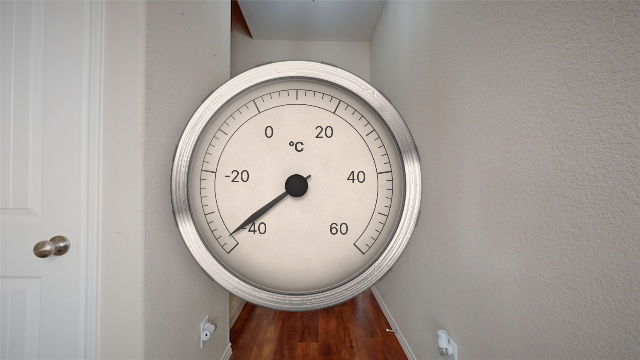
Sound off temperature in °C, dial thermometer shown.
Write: -37 °C
